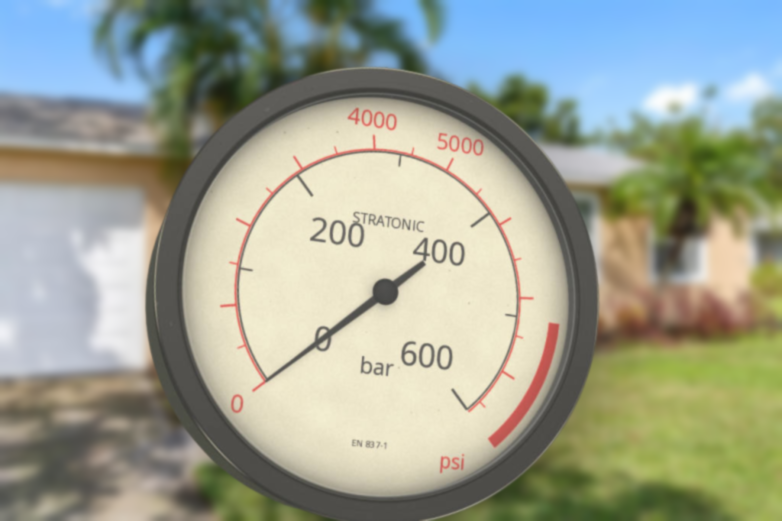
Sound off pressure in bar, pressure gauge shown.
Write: 0 bar
